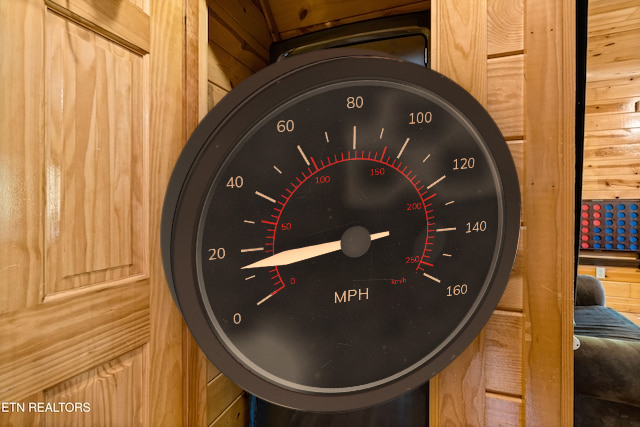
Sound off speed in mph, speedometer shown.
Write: 15 mph
